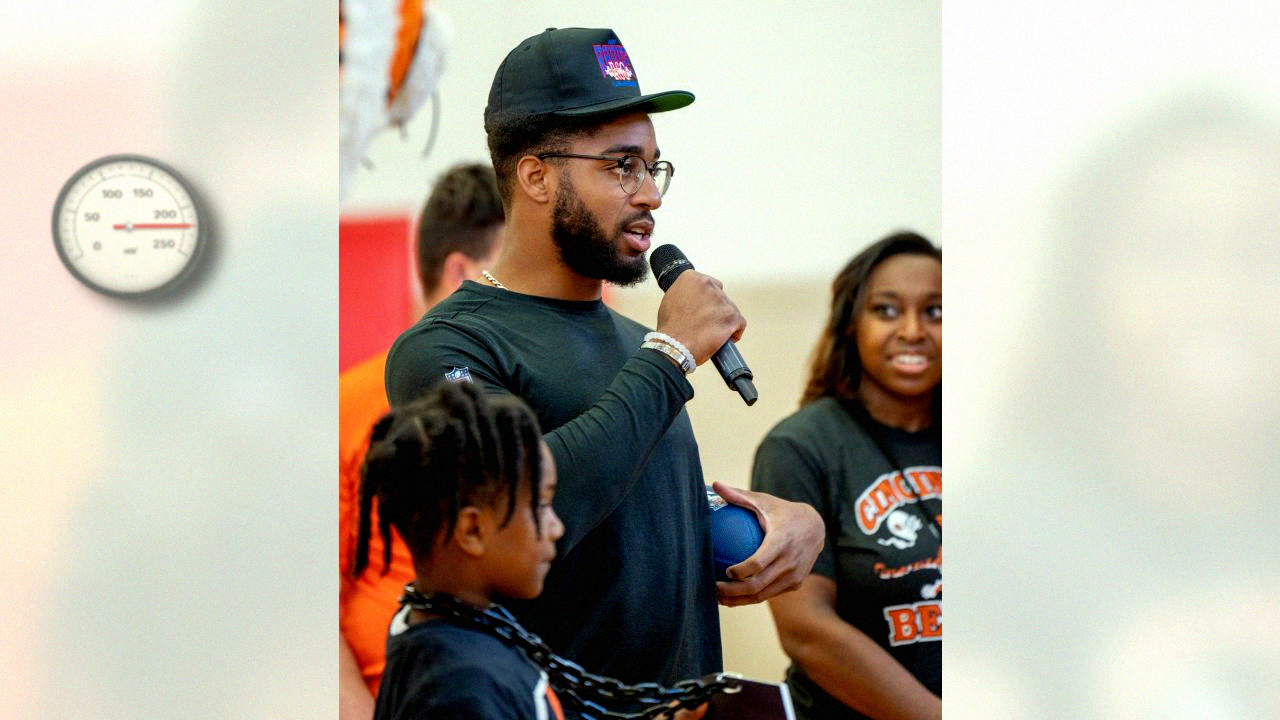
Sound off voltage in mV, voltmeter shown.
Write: 220 mV
